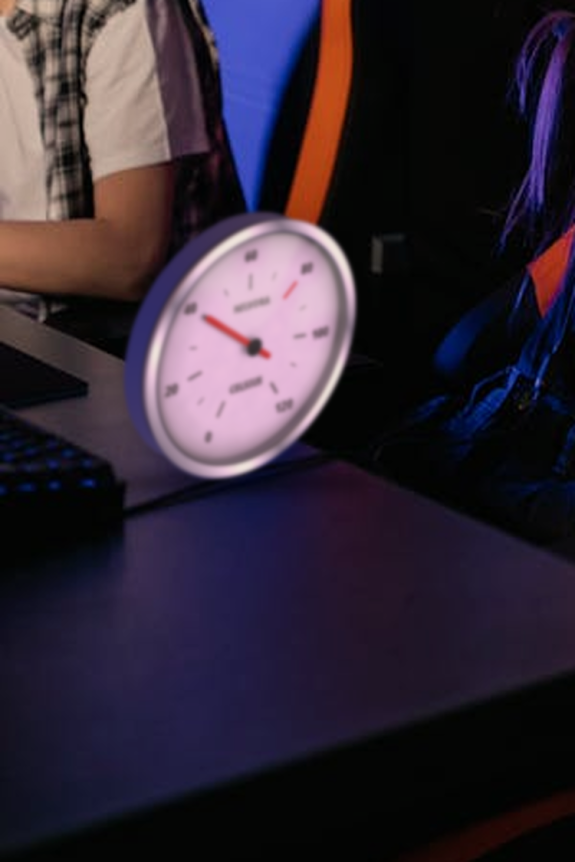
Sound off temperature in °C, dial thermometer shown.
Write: 40 °C
